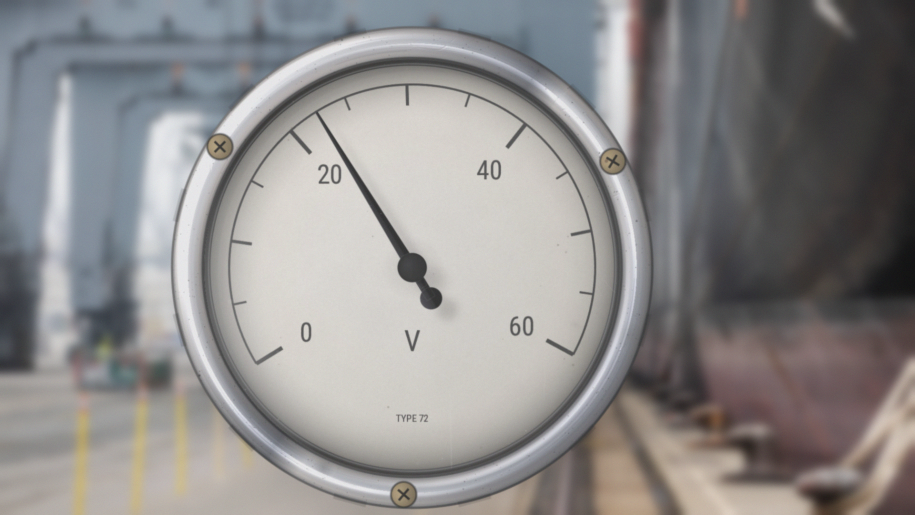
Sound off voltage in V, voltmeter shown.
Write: 22.5 V
